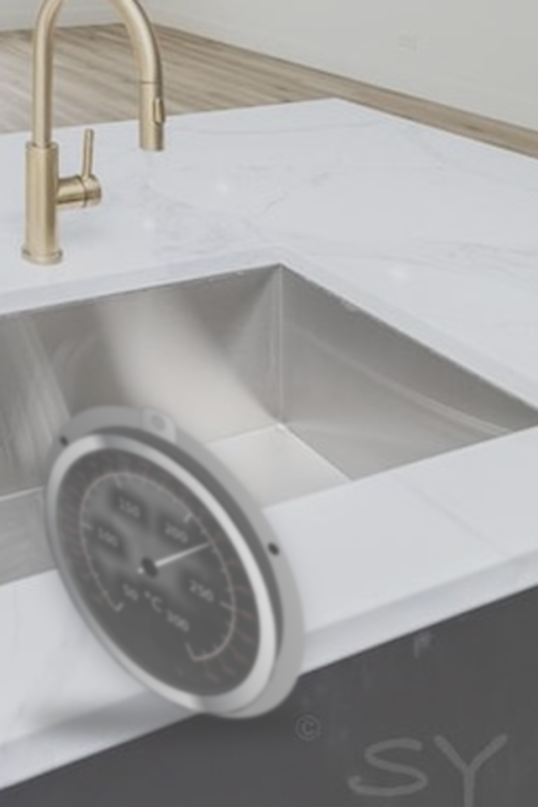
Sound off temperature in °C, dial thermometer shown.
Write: 215 °C
